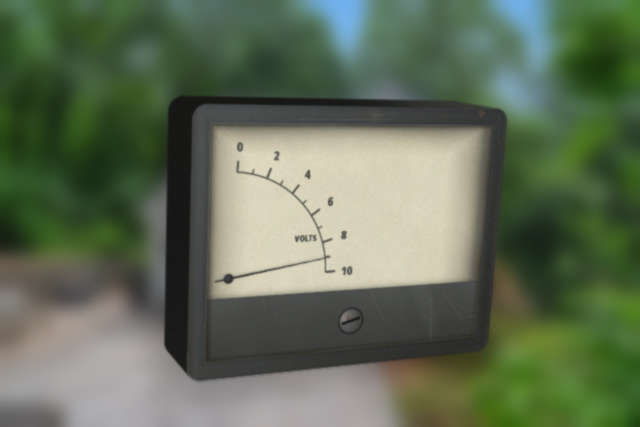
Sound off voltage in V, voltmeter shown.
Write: 9 V
